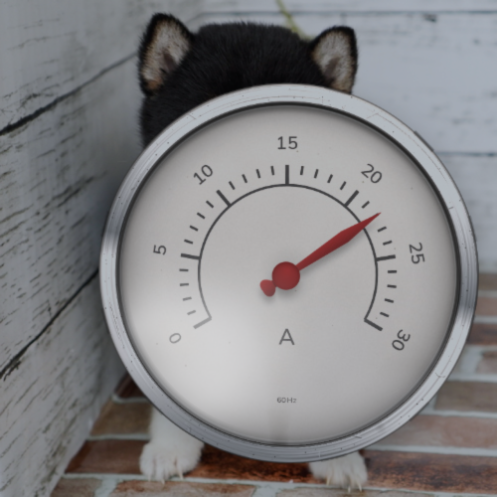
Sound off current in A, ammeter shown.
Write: 22 A
